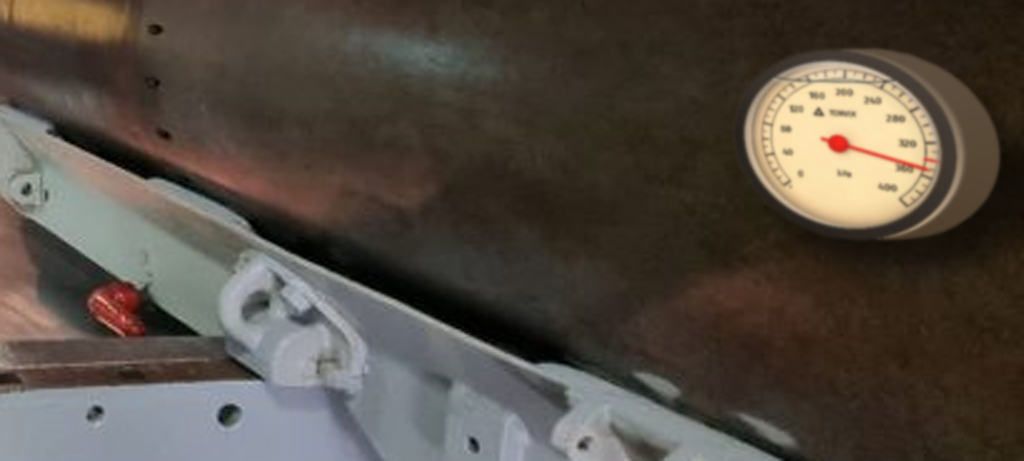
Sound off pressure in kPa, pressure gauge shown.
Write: 350 kPa
